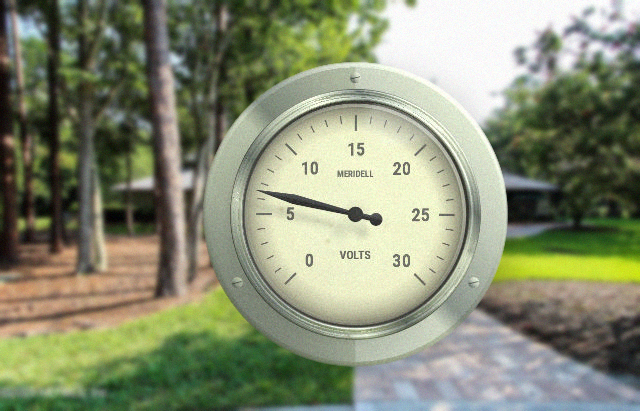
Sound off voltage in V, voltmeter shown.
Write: 6.5 V
